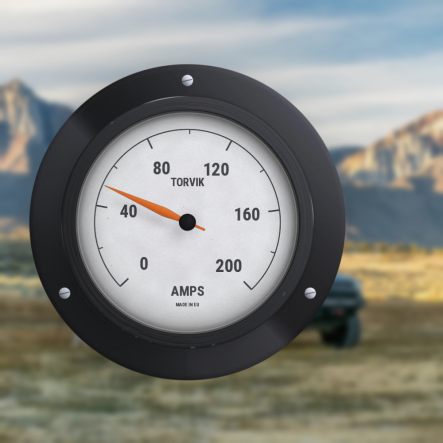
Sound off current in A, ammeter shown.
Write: 50 A
